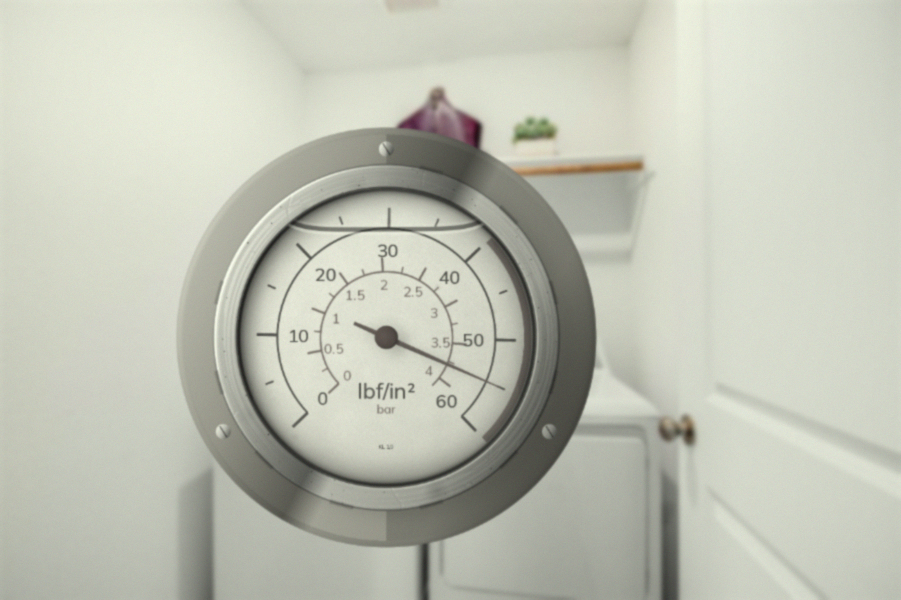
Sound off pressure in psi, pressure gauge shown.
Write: 55 psi
